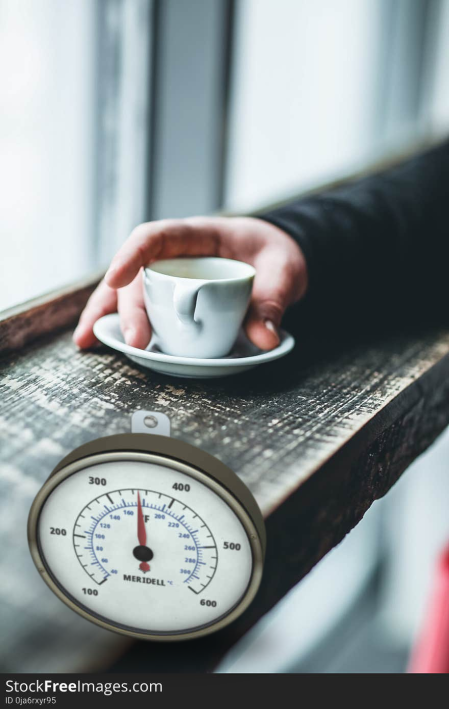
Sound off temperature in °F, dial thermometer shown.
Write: 350 °F
